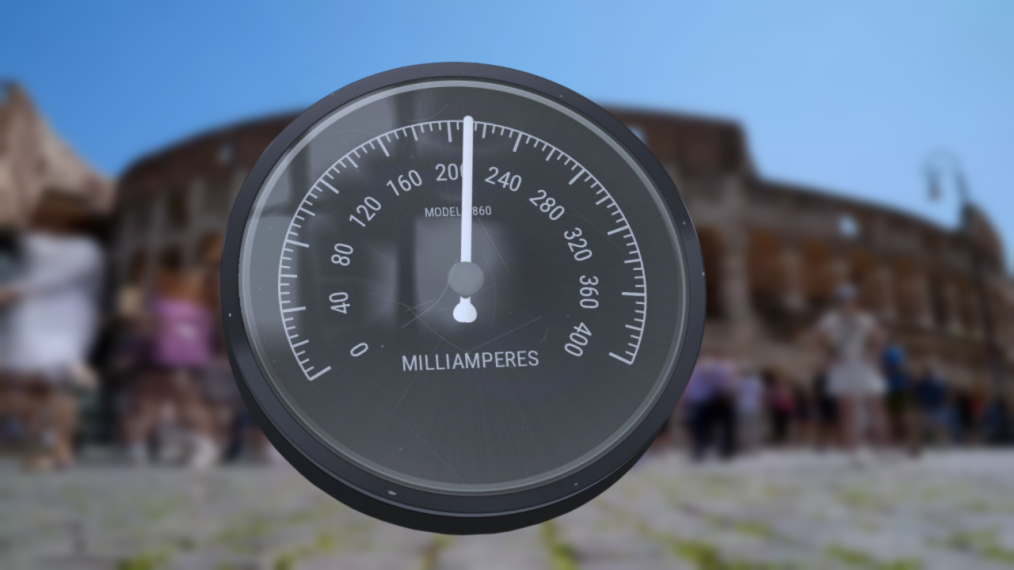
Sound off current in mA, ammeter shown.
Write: 210 mA
